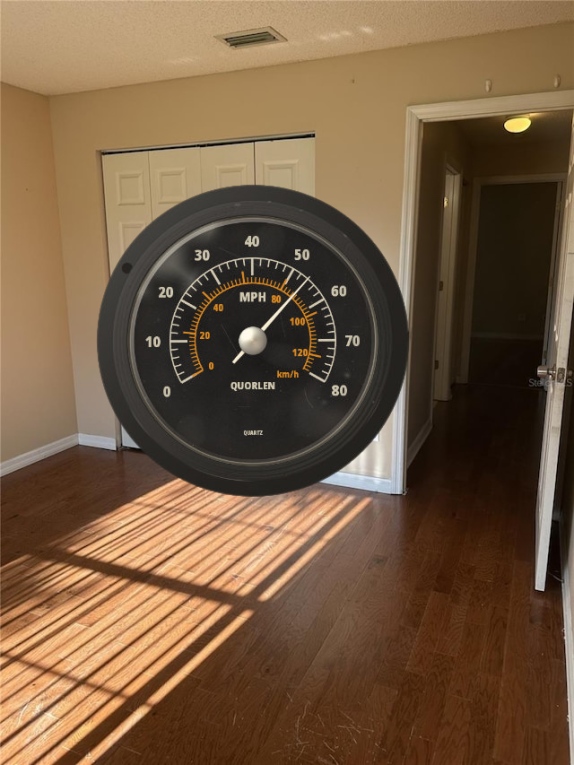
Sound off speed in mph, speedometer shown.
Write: 54 mph
